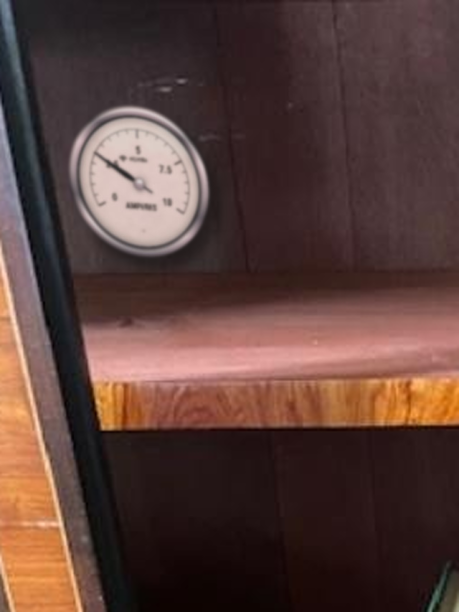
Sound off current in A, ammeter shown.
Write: 2.5 A
